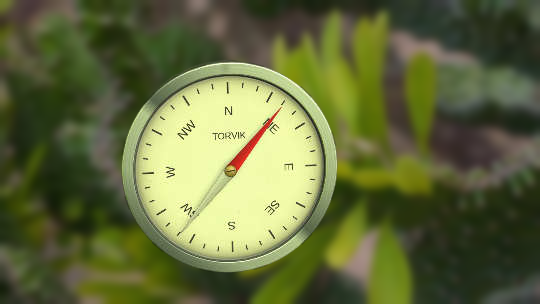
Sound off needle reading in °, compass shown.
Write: 40 °
